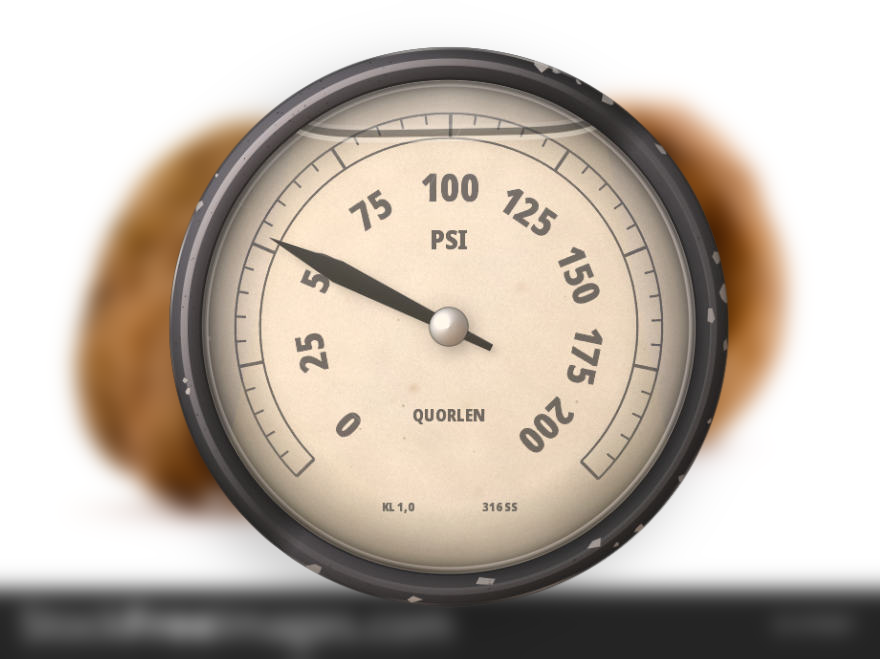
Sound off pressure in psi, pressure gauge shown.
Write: 52.5 psi
